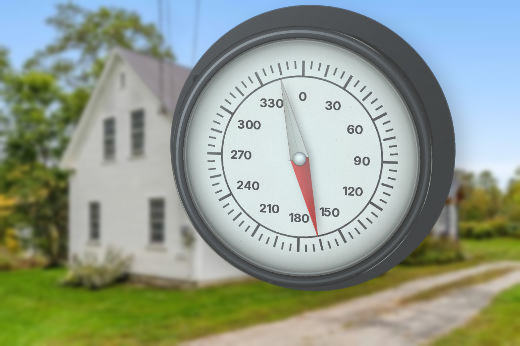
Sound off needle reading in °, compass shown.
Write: 165 °
